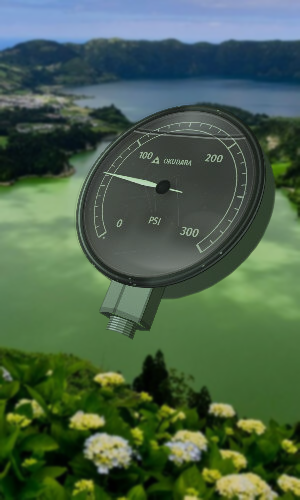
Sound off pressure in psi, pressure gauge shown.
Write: 60 psi
